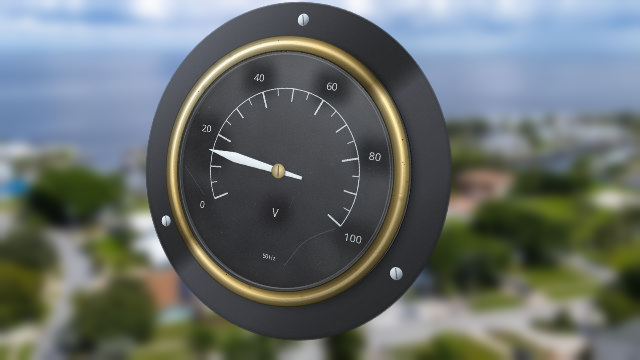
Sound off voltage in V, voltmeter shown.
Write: 15 V
